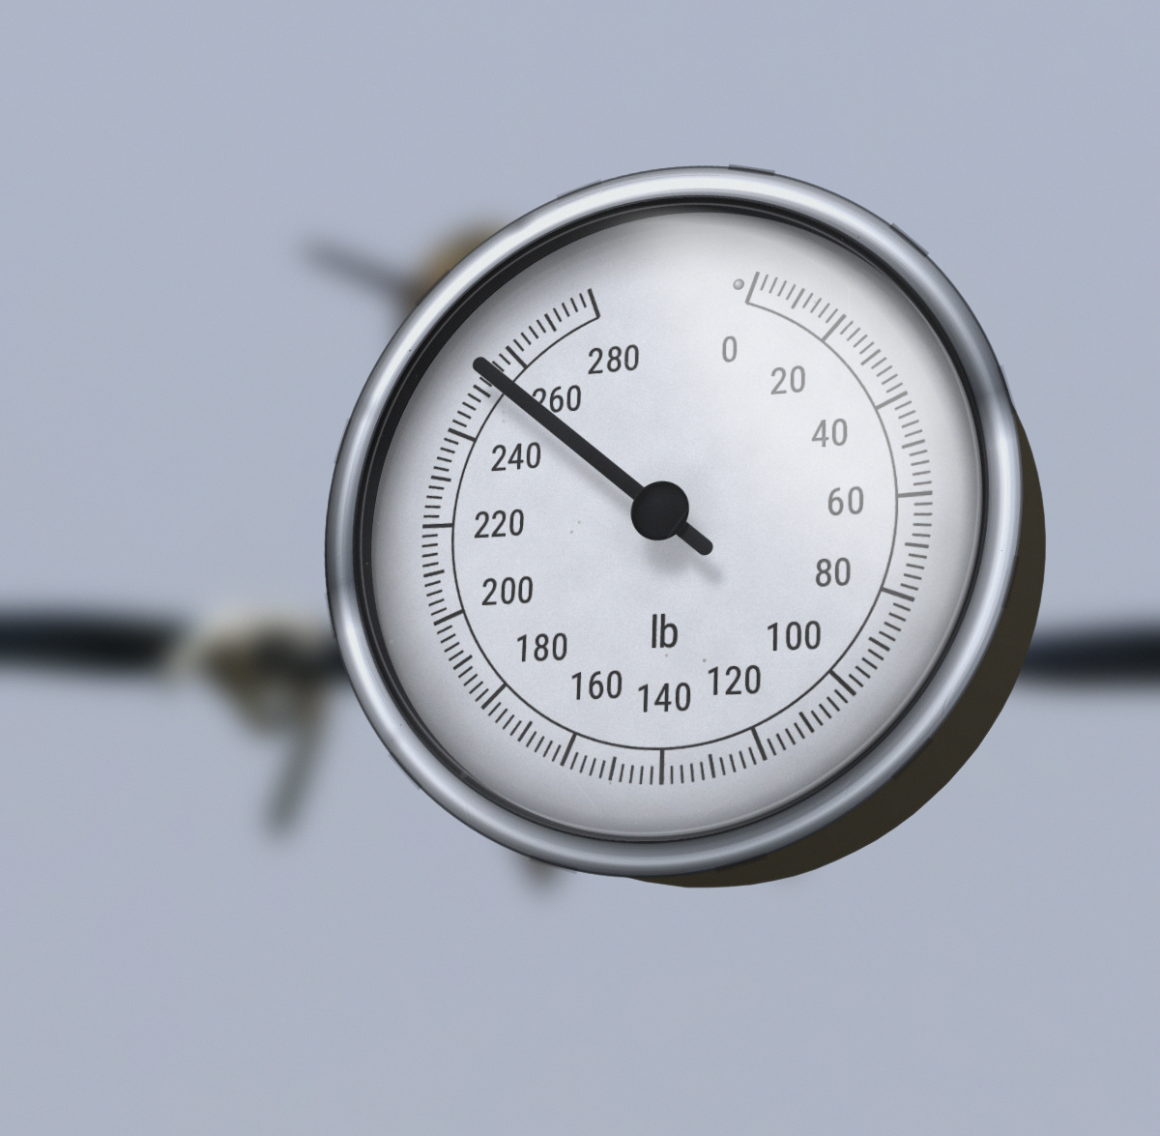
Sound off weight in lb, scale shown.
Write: 254 lb
